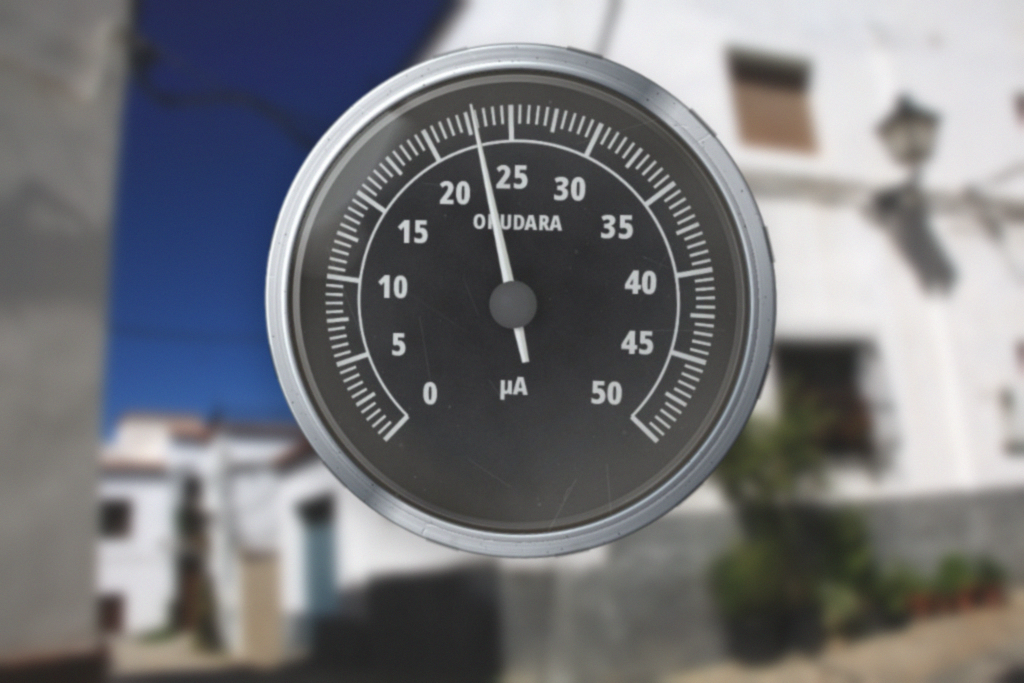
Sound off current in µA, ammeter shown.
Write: 23 µA
